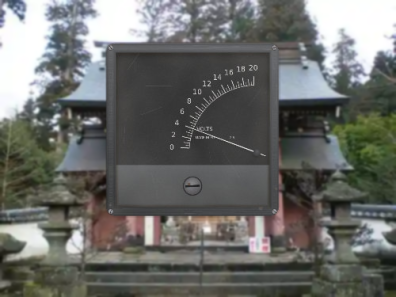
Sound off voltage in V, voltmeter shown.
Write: 4 V
